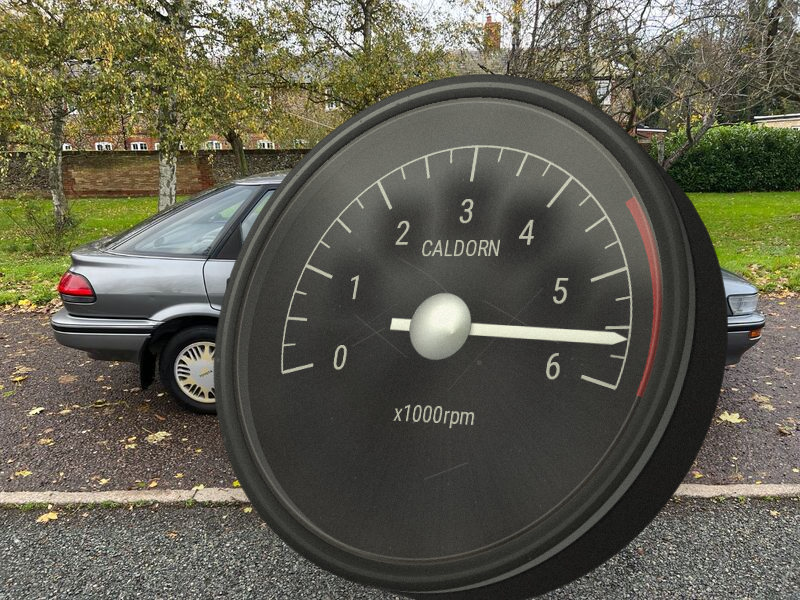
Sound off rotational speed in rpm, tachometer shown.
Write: 5625 rpm
